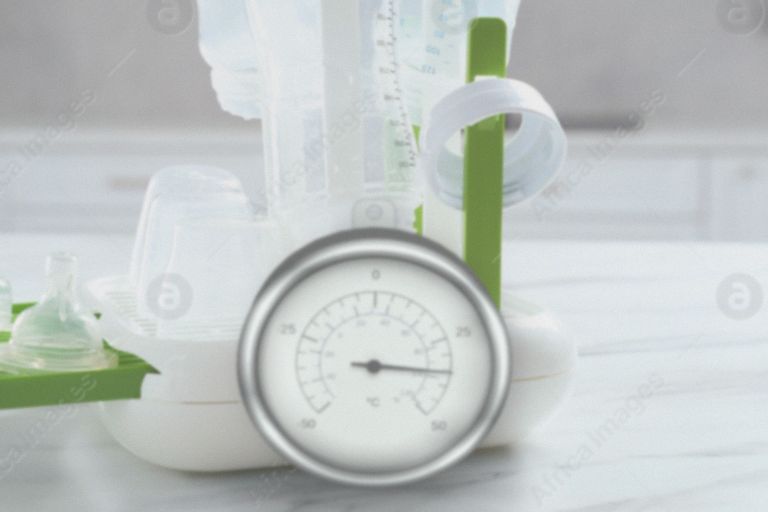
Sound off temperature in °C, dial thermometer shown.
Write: 35 °C
